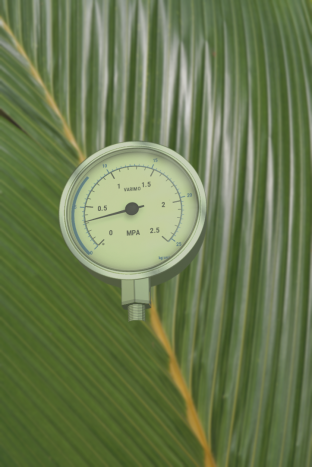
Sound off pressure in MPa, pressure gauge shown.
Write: 0.3 MPa
